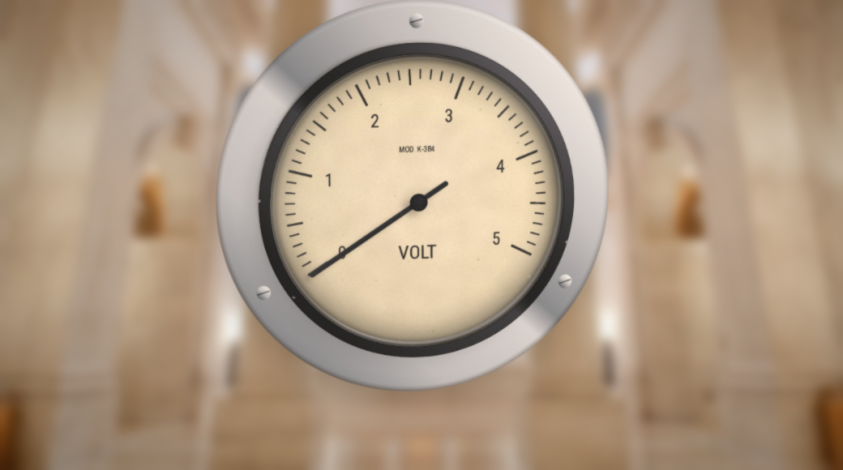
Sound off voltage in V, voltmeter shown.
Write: 0 V
